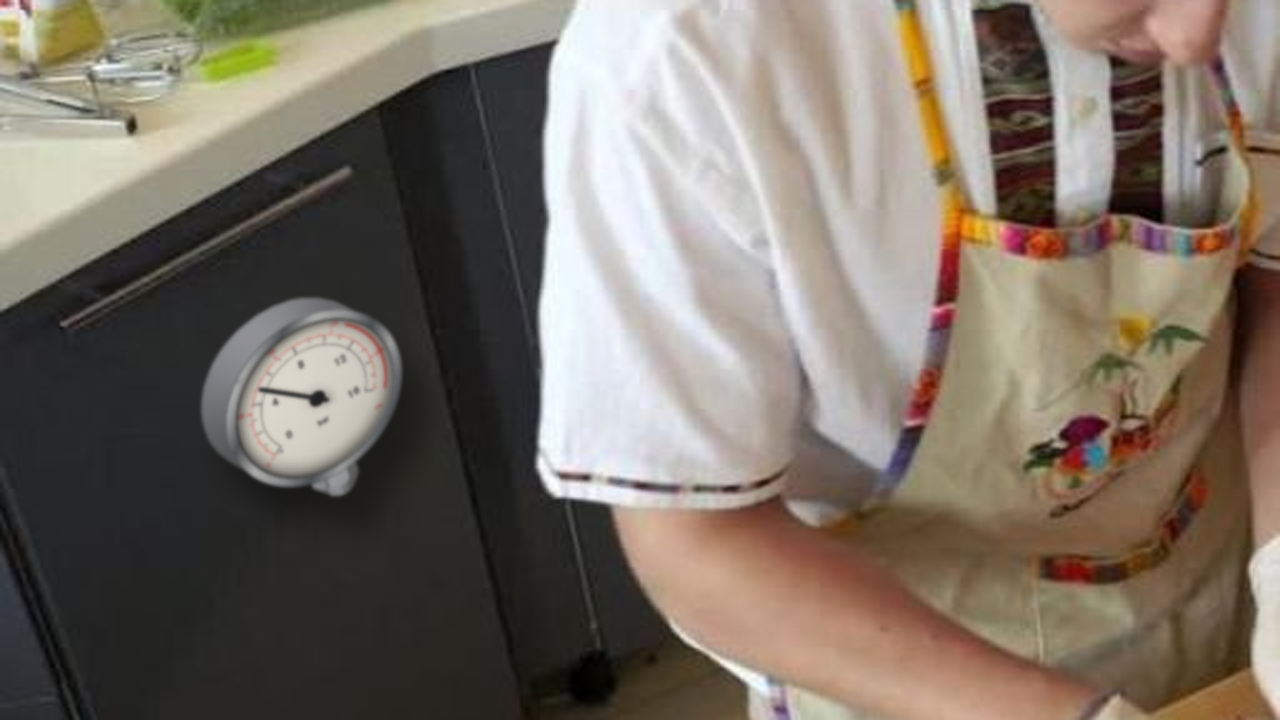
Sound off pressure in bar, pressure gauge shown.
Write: 5 bar
